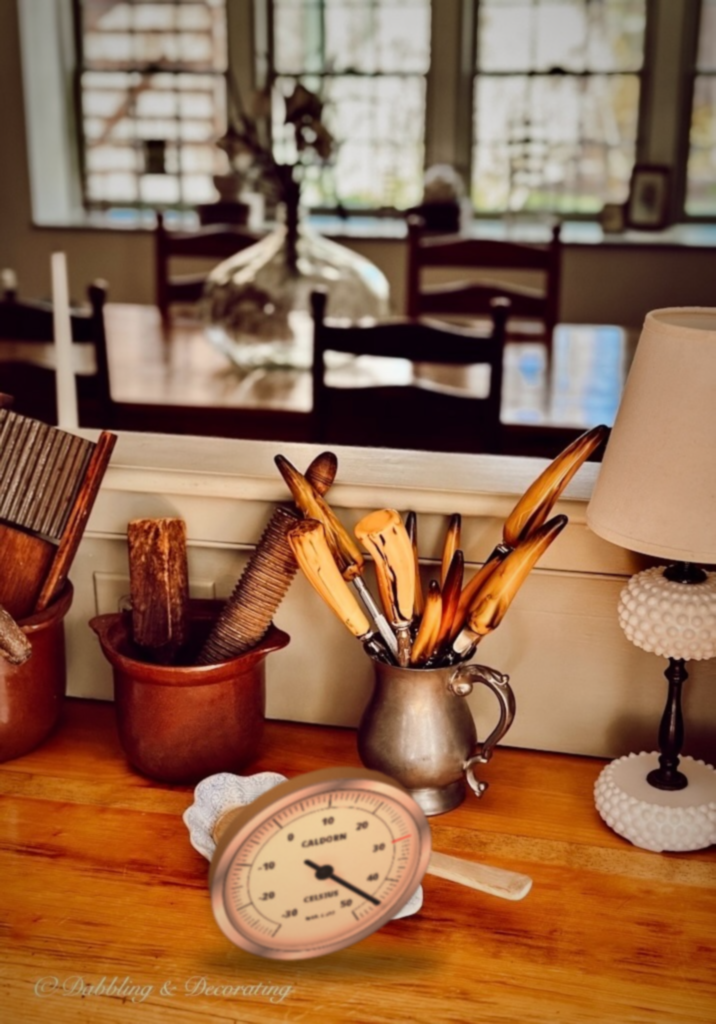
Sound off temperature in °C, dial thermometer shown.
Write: 45 °C
